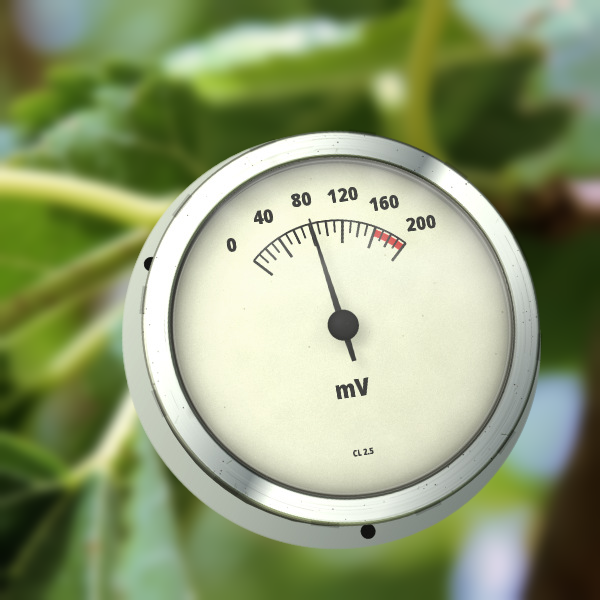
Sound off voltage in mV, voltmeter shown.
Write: 80 mV
